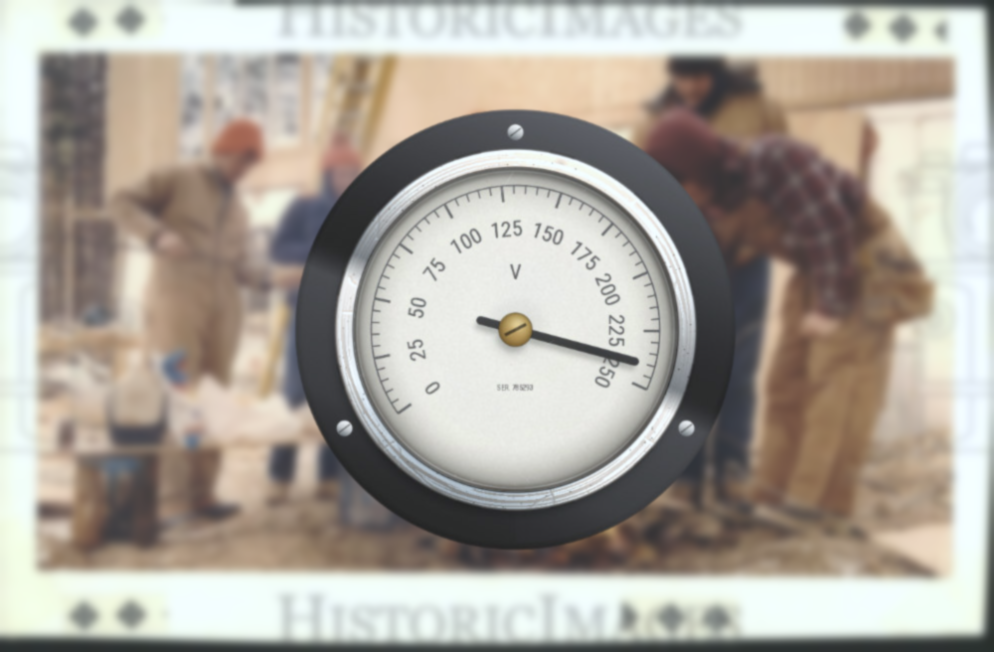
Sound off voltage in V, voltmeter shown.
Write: 240 V
